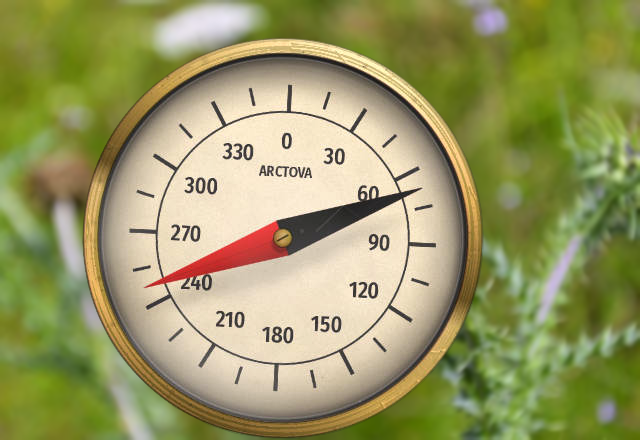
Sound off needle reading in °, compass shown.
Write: 247.5 °
